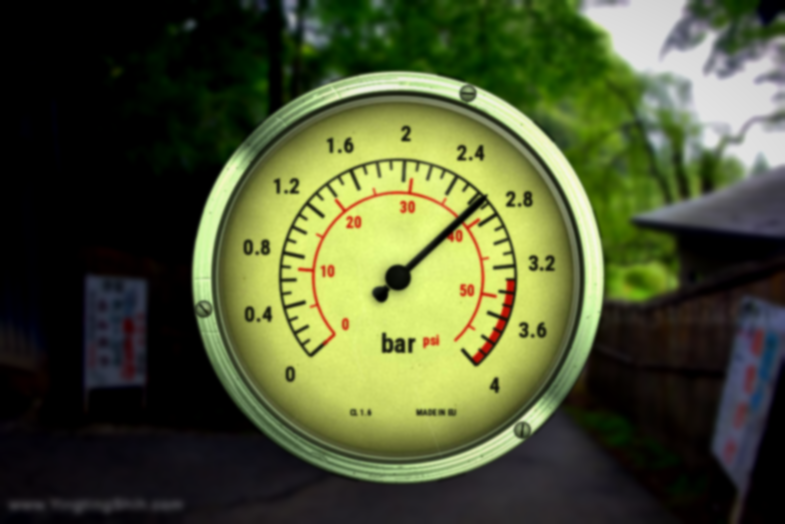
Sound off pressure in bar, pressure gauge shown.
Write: 2.65 bar
